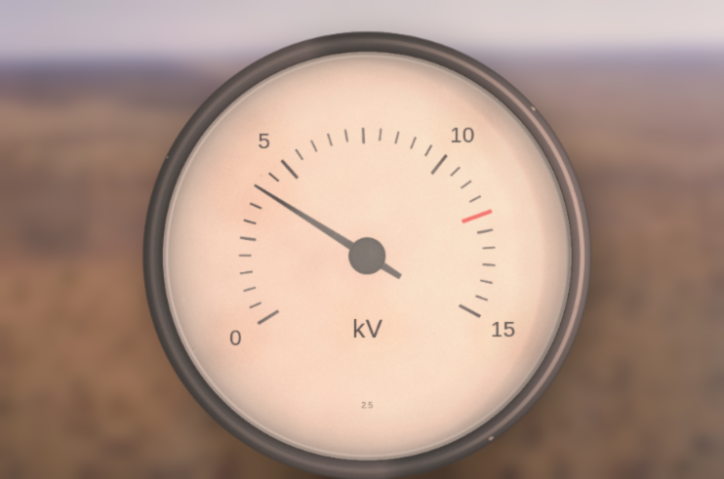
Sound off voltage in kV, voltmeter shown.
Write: 4 kV
